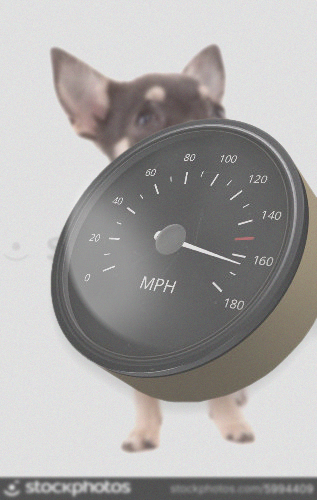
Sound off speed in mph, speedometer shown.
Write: 165 mph
